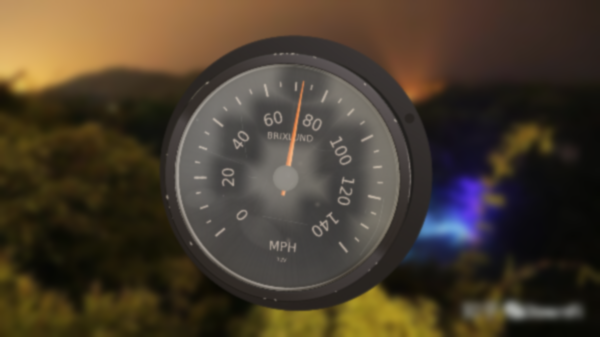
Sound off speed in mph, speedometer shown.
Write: 72.5 mph
